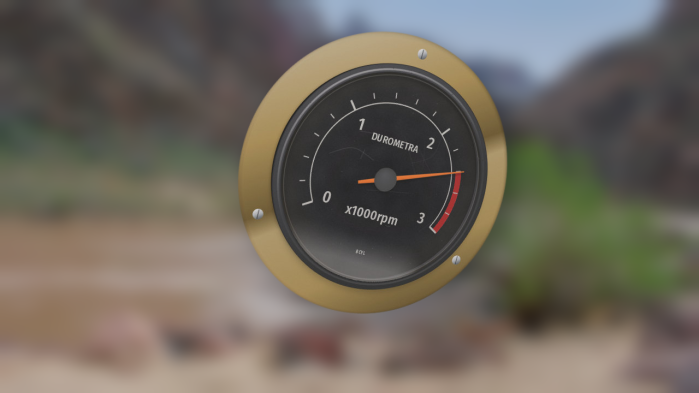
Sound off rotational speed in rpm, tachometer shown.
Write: 2400 rpm
